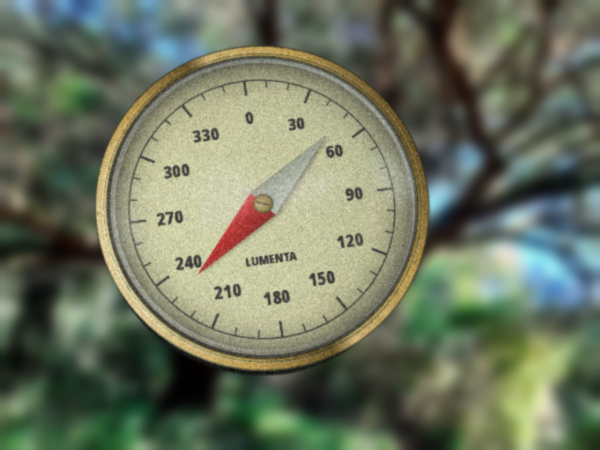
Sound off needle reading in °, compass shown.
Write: 230 °
